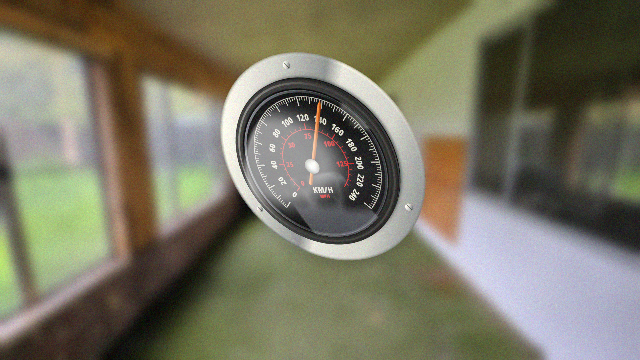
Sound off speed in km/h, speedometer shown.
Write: 140 km/h
